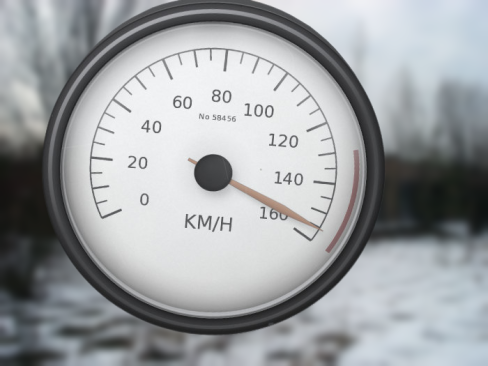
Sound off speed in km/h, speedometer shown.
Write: 155 km/h
